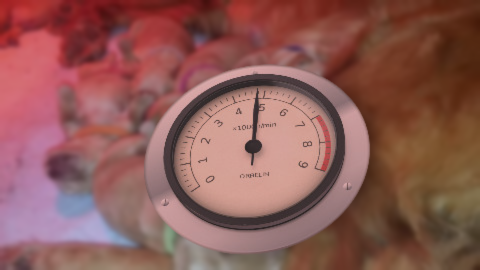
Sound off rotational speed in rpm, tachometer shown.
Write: 4800 rpm
